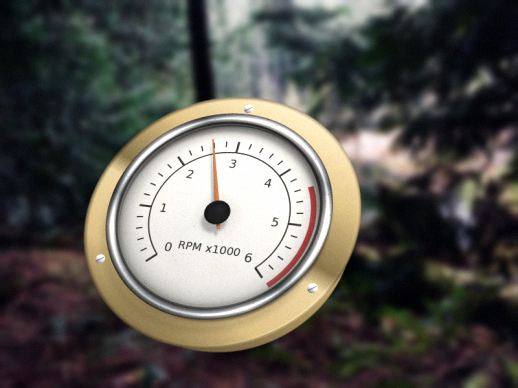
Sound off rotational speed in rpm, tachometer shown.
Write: 2600 rpm
